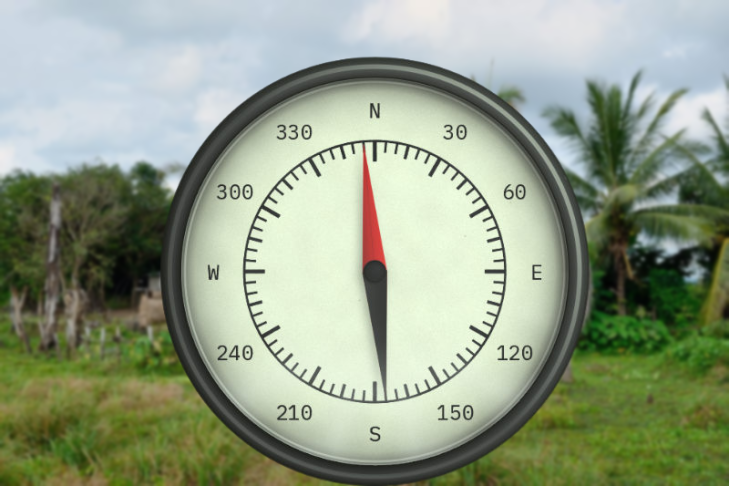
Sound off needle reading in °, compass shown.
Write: 355 °
